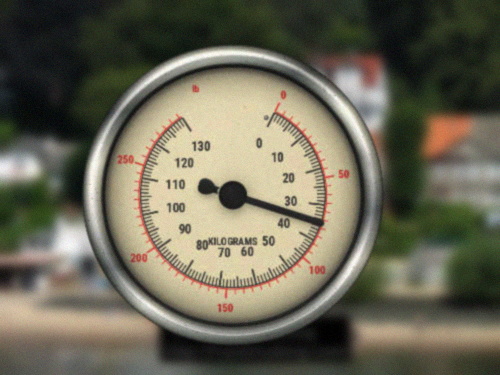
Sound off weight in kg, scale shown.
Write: 35 kg
